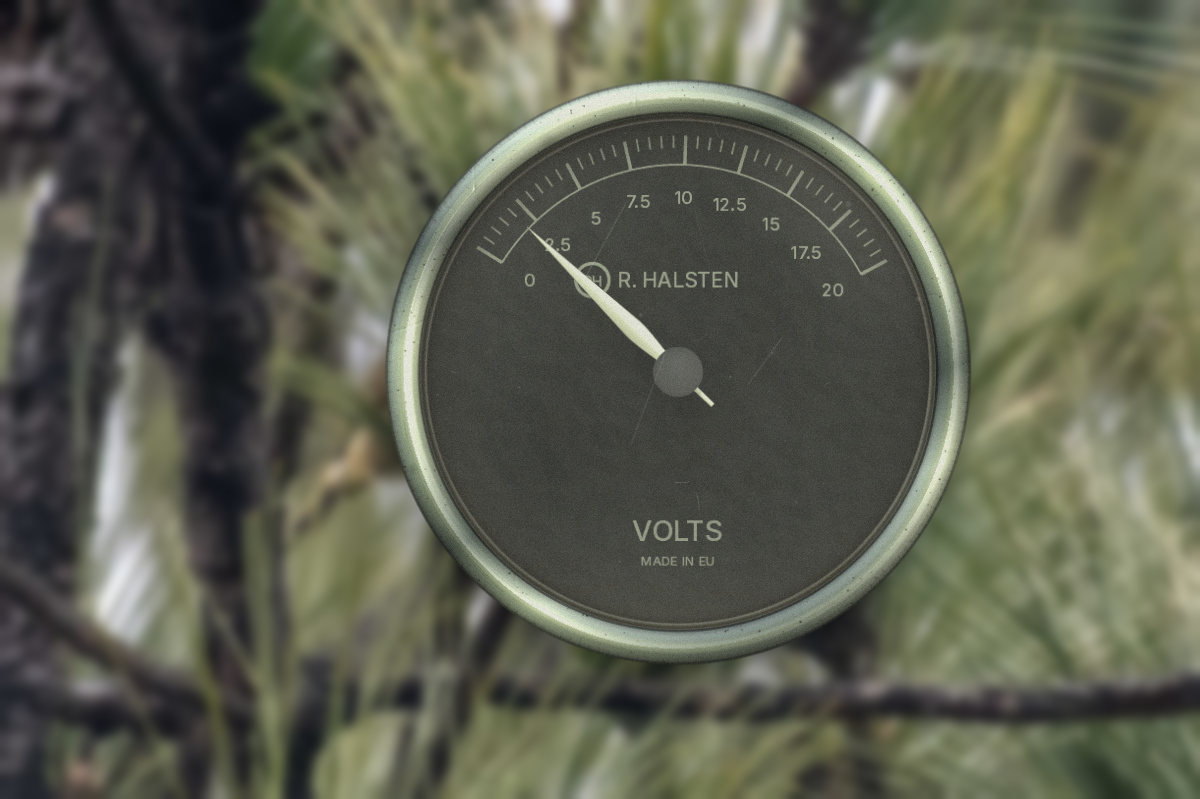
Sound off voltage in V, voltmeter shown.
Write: 2 V
